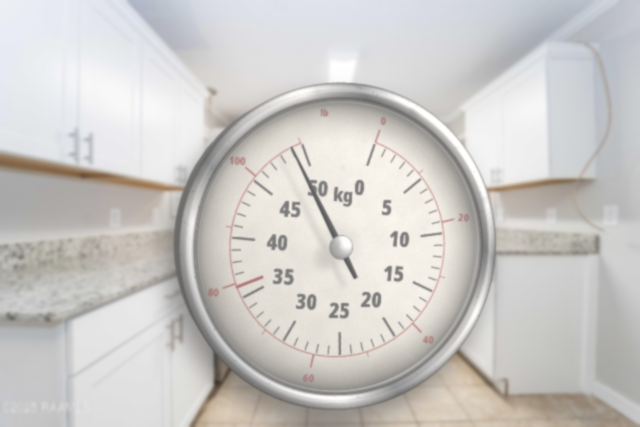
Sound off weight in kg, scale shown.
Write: 49 kg
